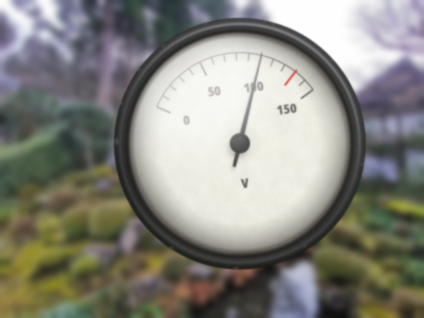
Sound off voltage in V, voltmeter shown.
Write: 100 V
